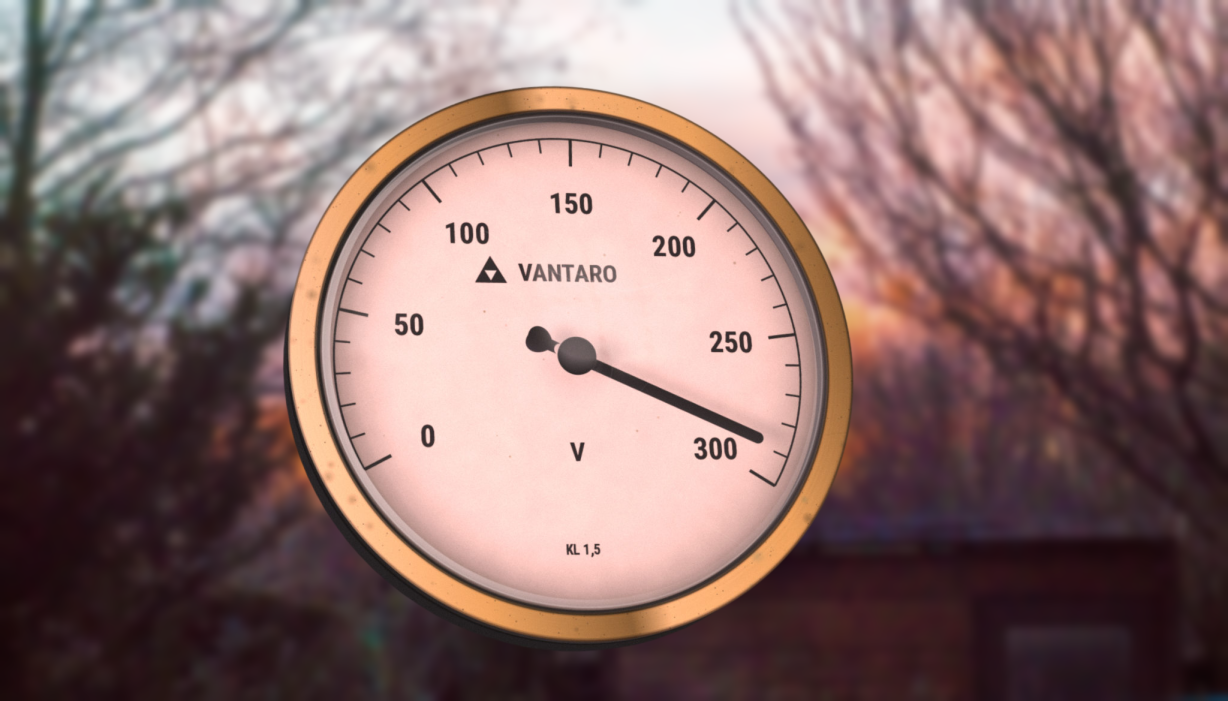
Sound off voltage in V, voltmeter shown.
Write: 290 V
